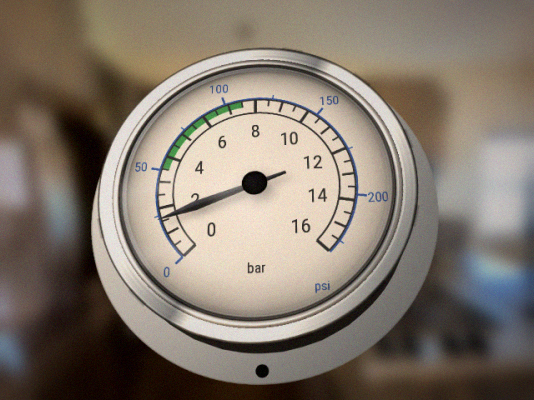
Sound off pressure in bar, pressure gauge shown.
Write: 1.5 bar
